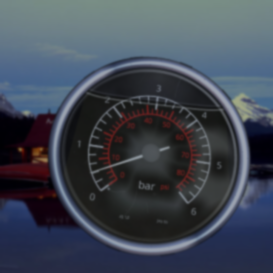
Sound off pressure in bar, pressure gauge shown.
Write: 0.4 bar
